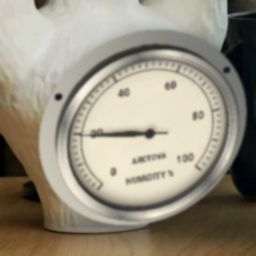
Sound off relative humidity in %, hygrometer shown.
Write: 20 %
